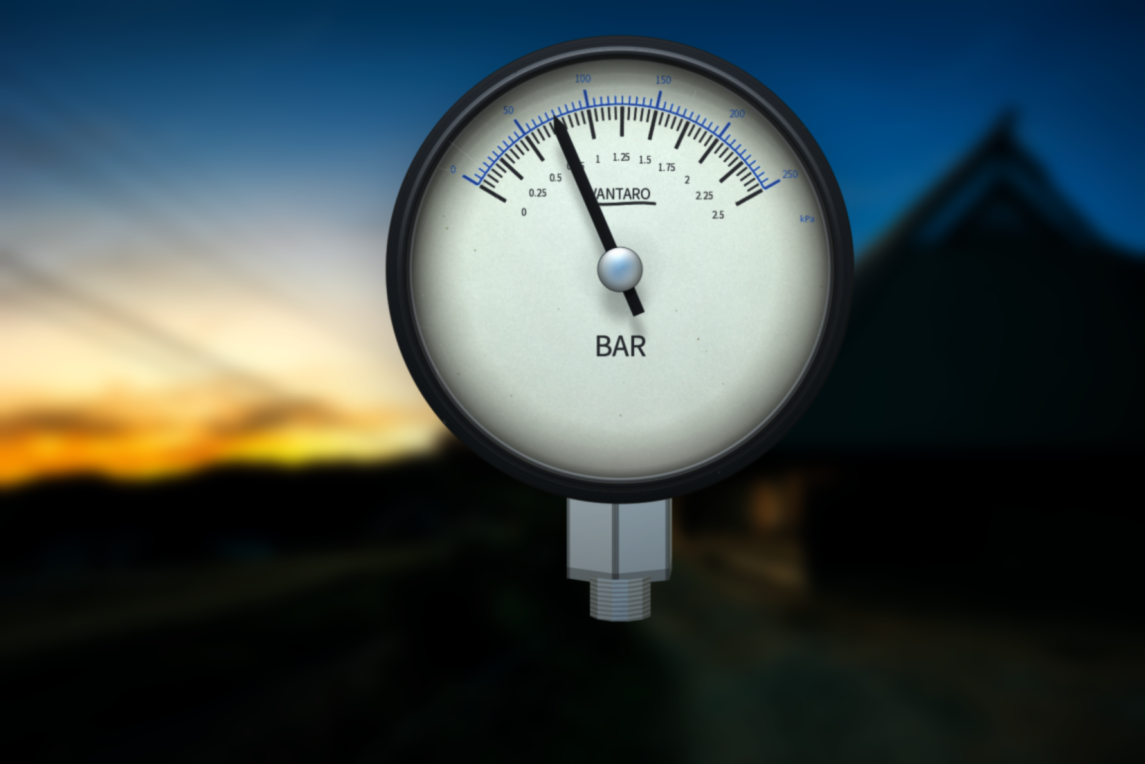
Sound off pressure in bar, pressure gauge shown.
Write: 0.75 bar
